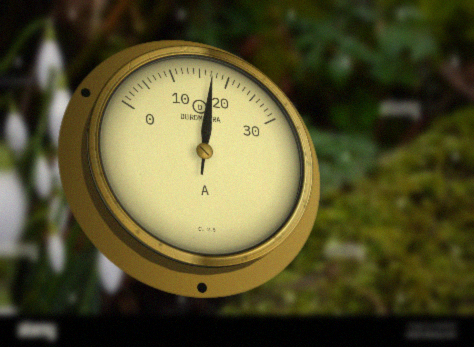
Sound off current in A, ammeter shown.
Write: 17 A
